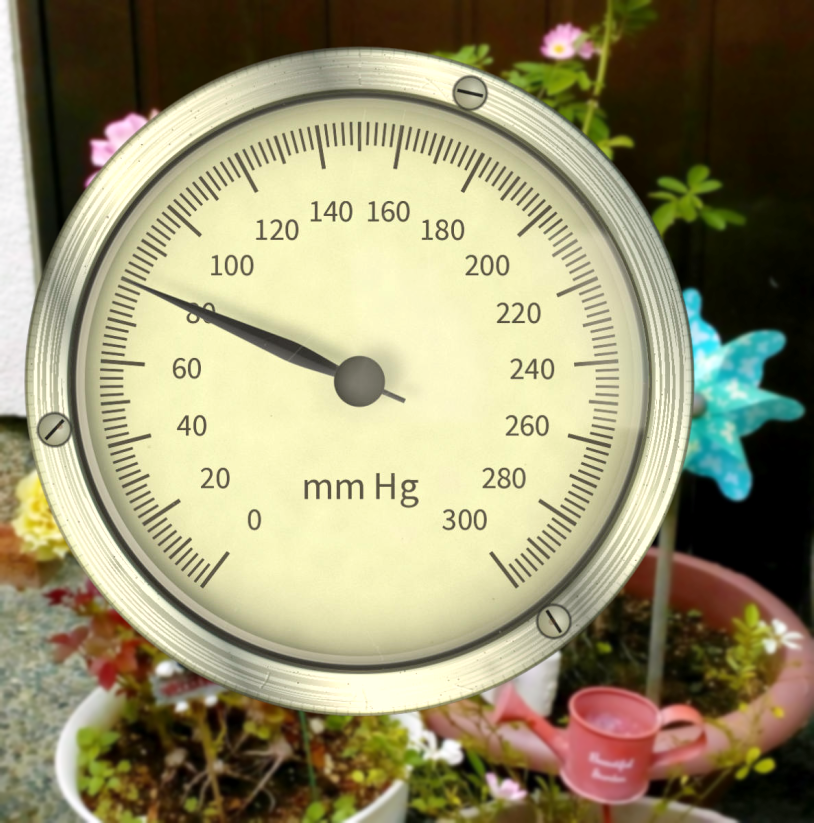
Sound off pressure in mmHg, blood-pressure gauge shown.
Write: 80 mmHg
